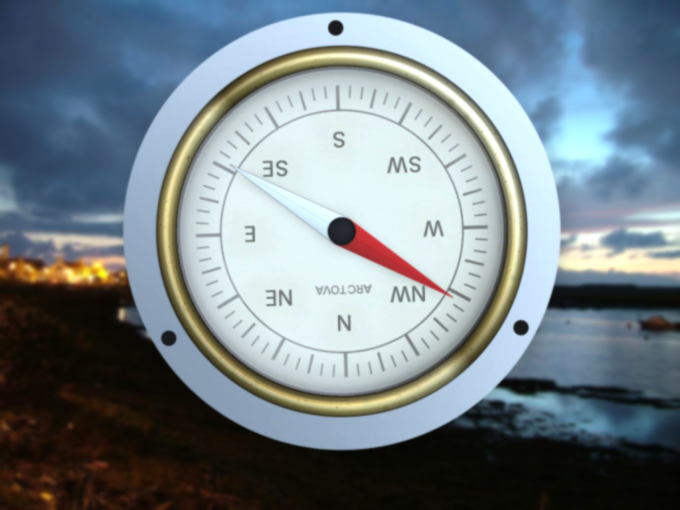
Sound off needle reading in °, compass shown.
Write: 302.5 °
